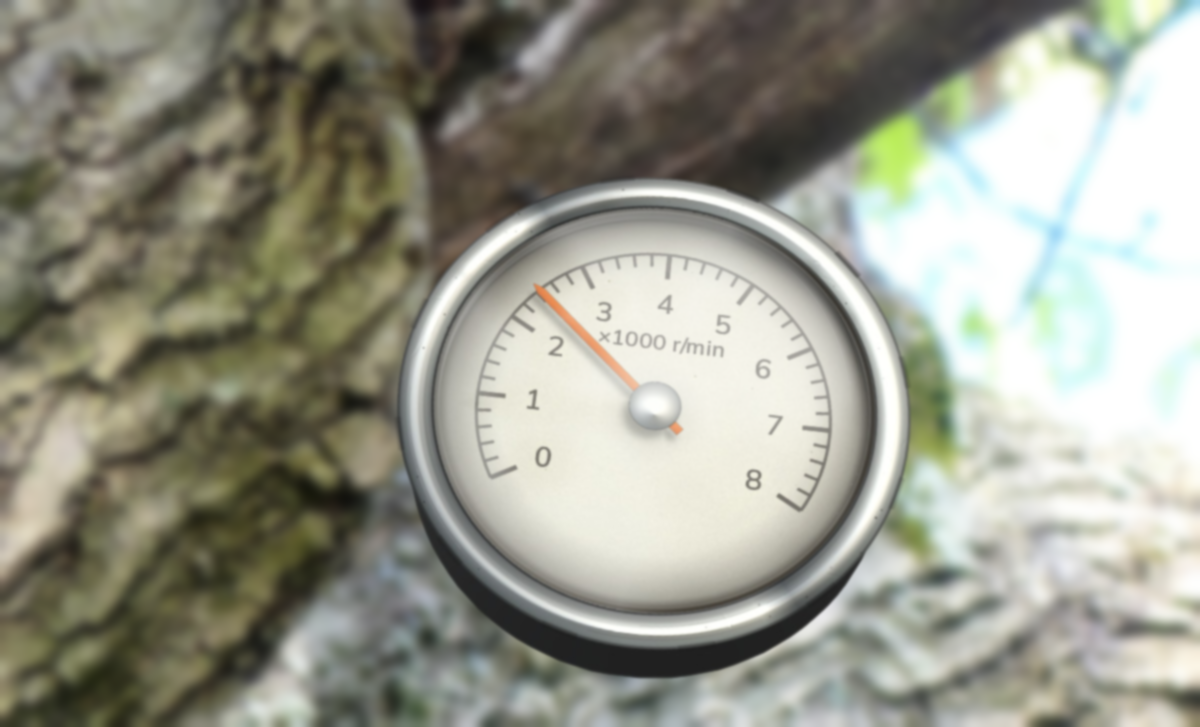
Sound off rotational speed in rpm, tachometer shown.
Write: 2400 rpm
